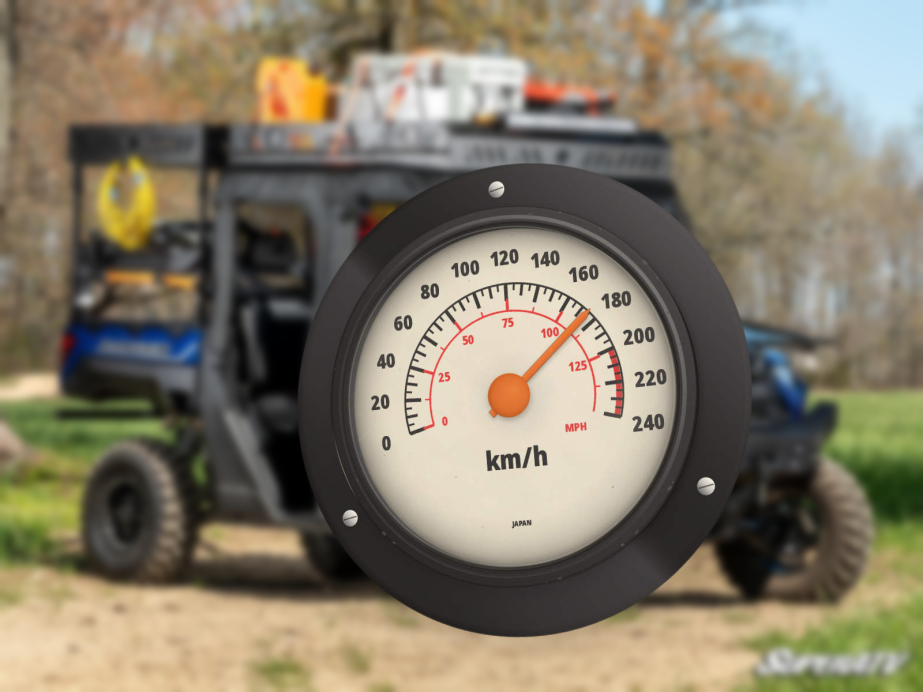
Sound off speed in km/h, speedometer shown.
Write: 175 km/h
